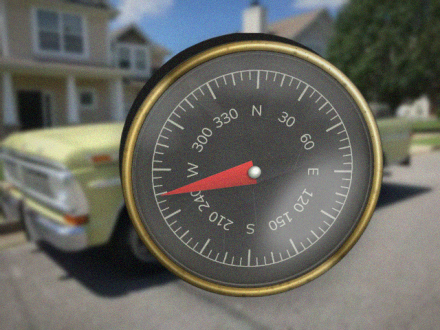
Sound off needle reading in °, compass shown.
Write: 255 °
